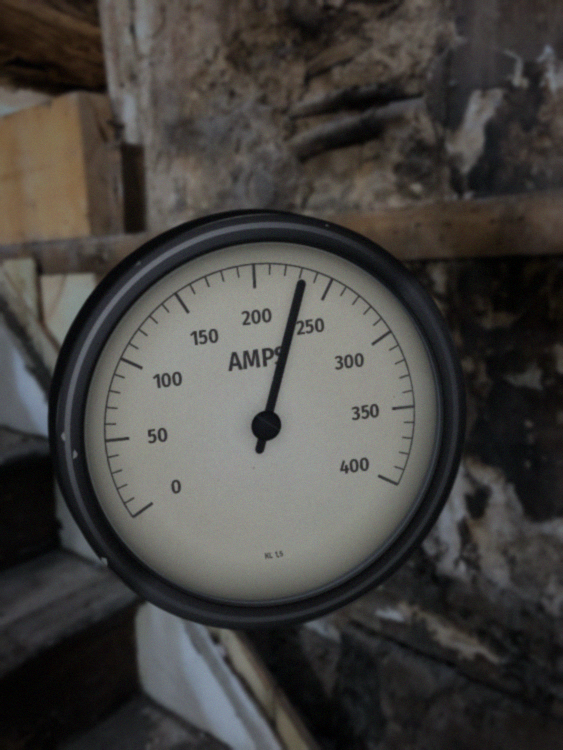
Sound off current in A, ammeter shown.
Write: 230 A
